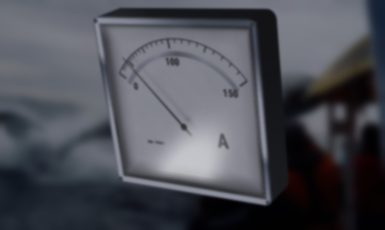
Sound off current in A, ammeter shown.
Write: 50 A
